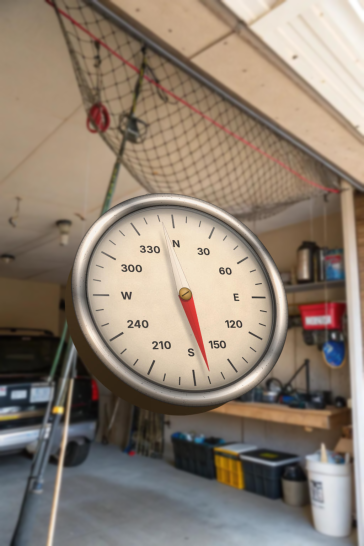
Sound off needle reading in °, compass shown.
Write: 170 °
